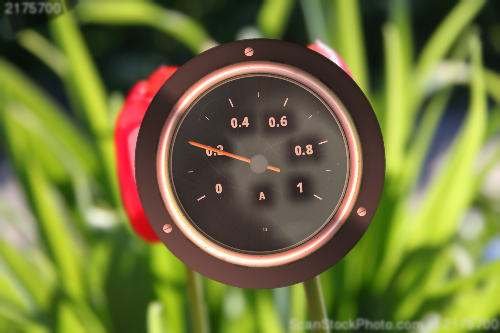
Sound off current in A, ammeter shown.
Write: 0.2 A
